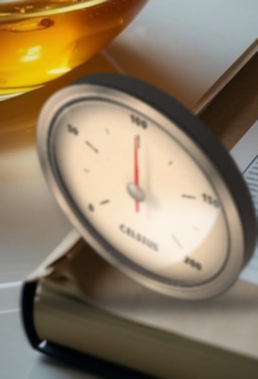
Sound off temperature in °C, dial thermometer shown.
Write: 100 °C
